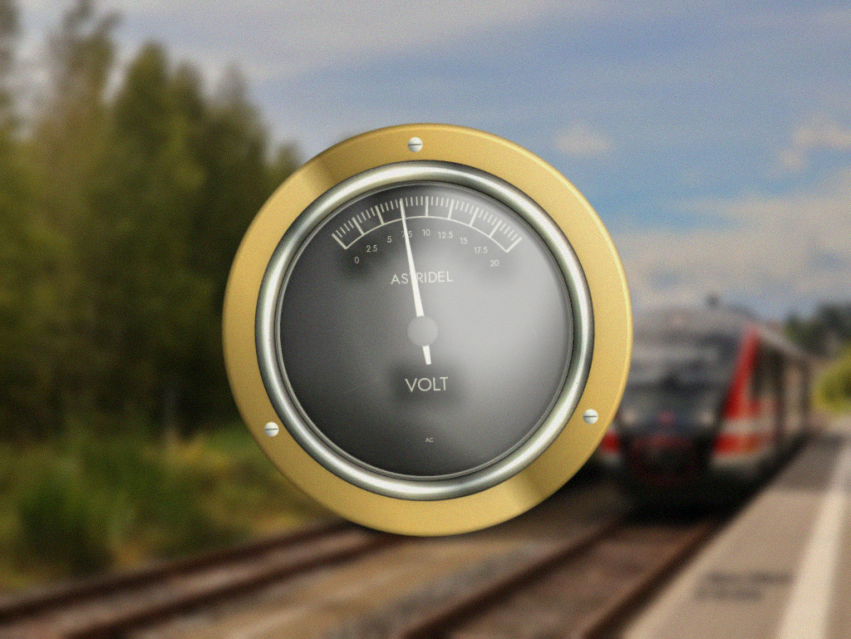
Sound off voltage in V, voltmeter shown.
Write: 7.5 V
